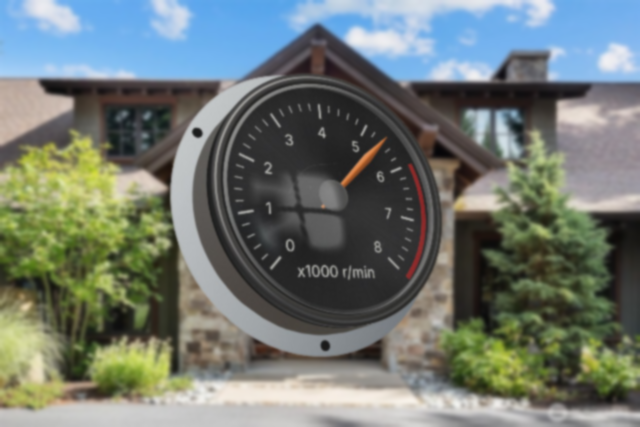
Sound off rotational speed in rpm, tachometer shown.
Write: 5400 rpm
